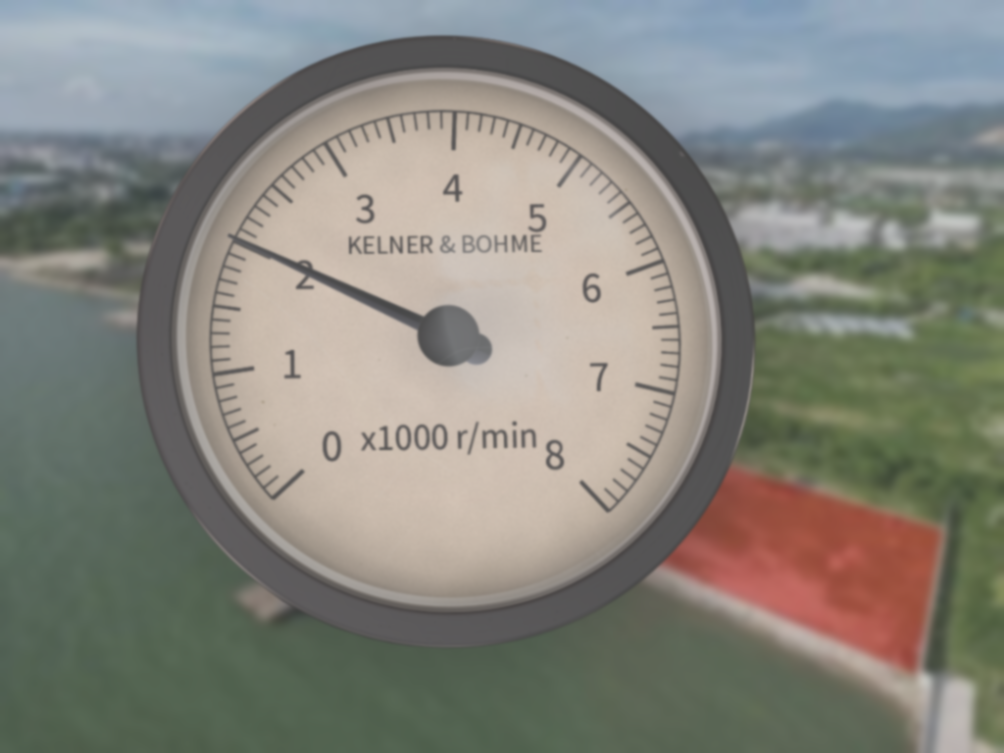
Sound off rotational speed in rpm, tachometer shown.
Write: 2000 rpm
